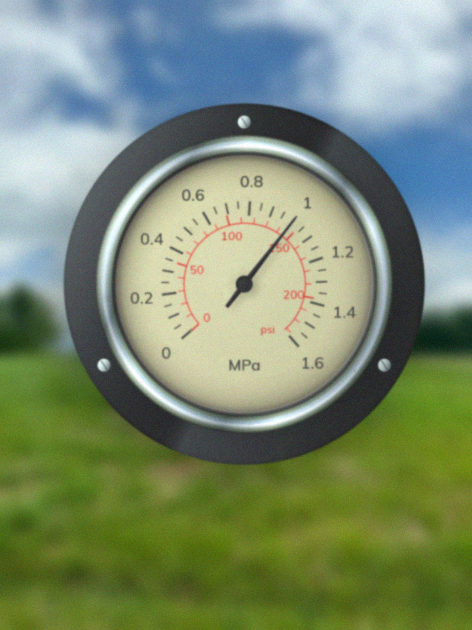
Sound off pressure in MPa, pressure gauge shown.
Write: 1 MPa
